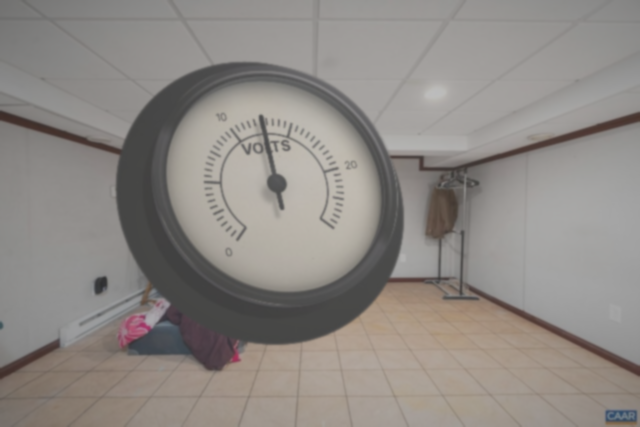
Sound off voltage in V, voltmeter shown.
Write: 12.5 V
